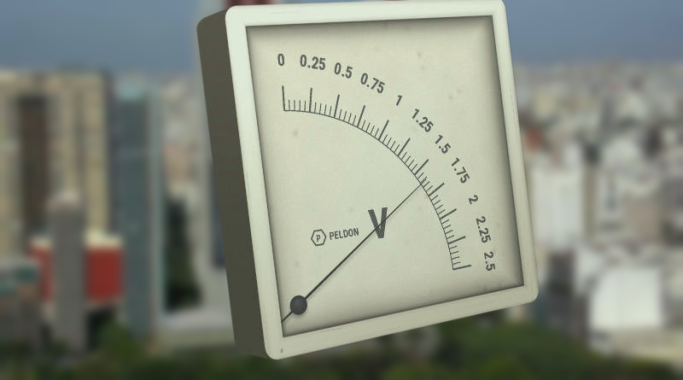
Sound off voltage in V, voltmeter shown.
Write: 1.6 V
